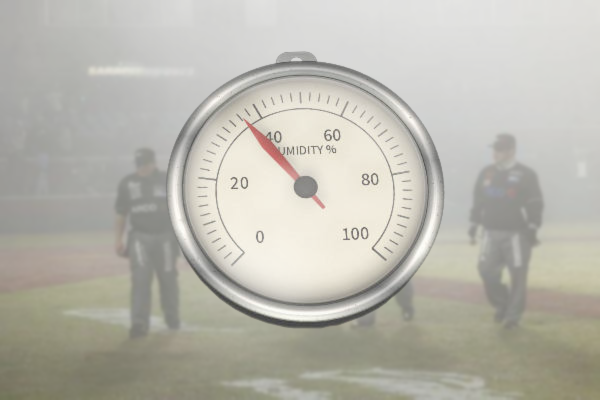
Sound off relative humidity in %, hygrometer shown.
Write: 36 %
